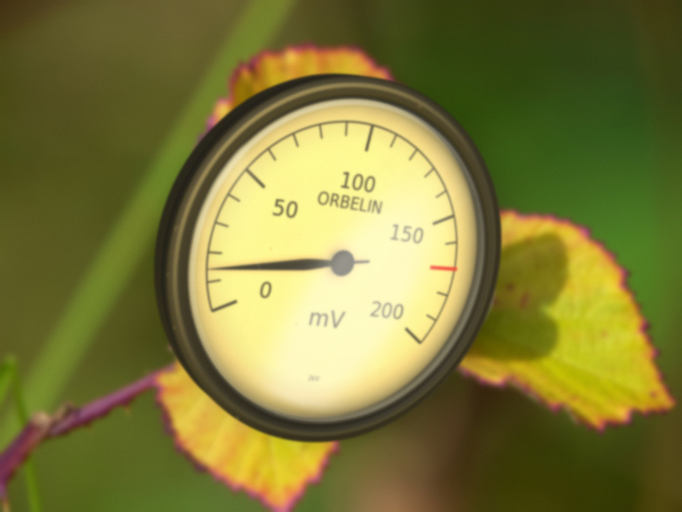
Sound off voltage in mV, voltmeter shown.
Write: 15 mV
